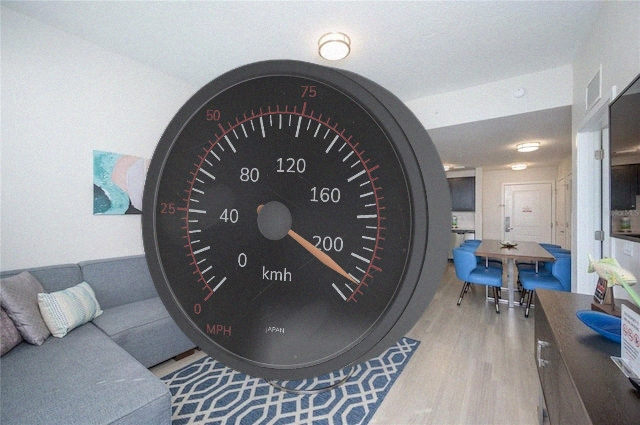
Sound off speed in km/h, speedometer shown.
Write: 210 km/h
